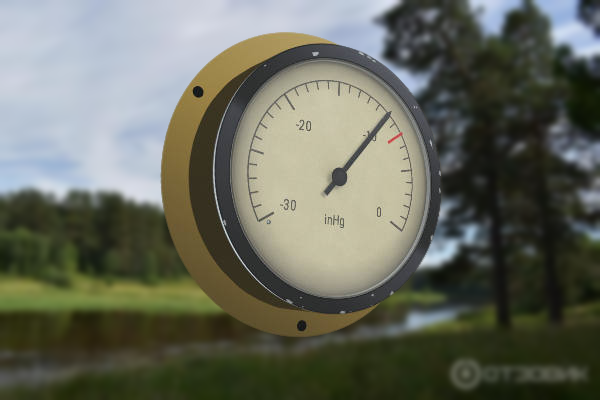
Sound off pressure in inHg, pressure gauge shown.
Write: -10 inHg
